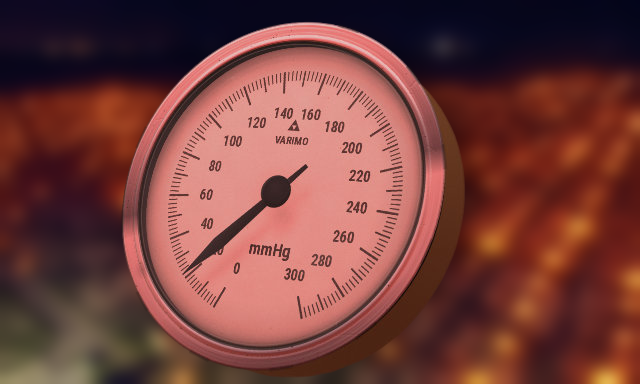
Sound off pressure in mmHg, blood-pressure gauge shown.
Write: 20 mmHg
